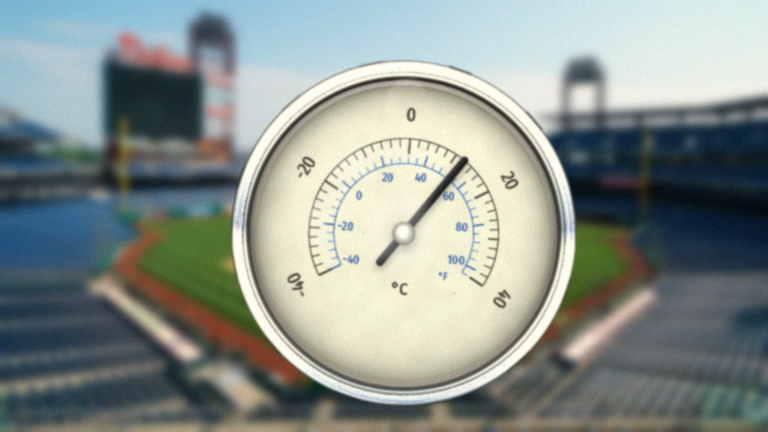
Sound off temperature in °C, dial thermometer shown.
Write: 12 °C
